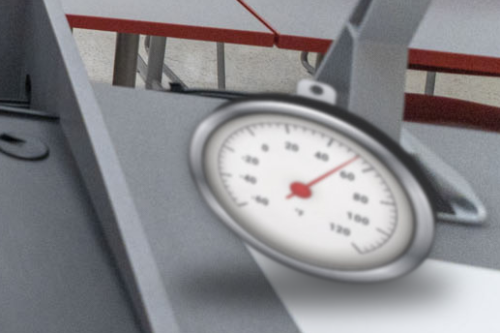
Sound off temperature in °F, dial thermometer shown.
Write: 52 °F
